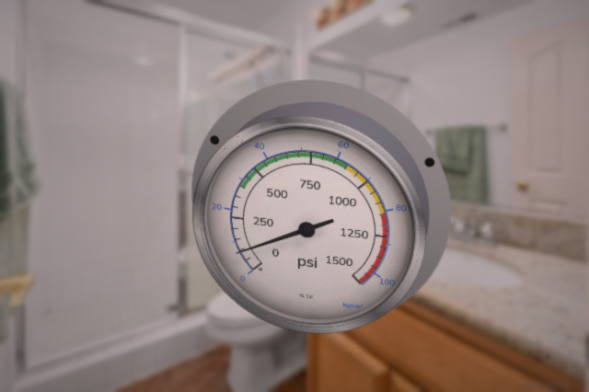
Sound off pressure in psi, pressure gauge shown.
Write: 100 psi
